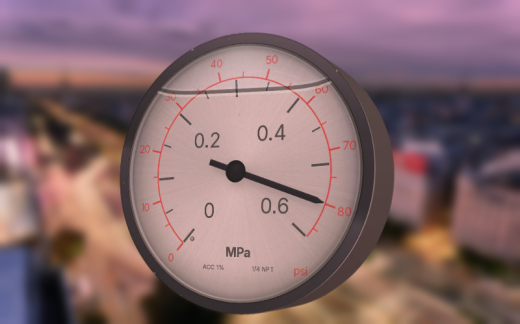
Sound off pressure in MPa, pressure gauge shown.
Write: 0.55 MPa
